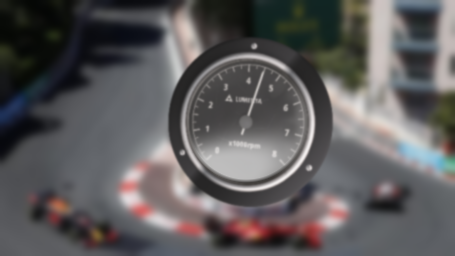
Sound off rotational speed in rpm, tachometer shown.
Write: 4500 rpm
